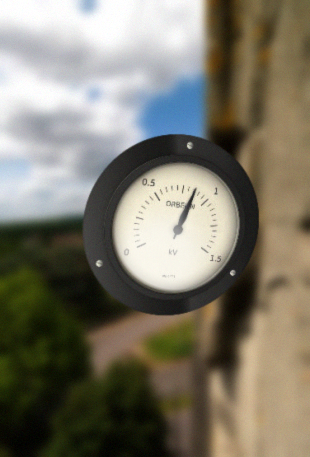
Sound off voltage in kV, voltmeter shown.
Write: 0.85 kV
